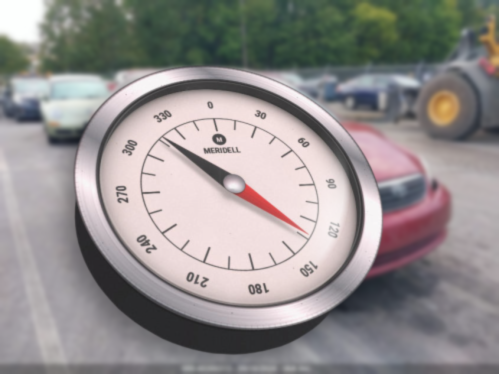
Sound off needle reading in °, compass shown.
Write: 135 °
